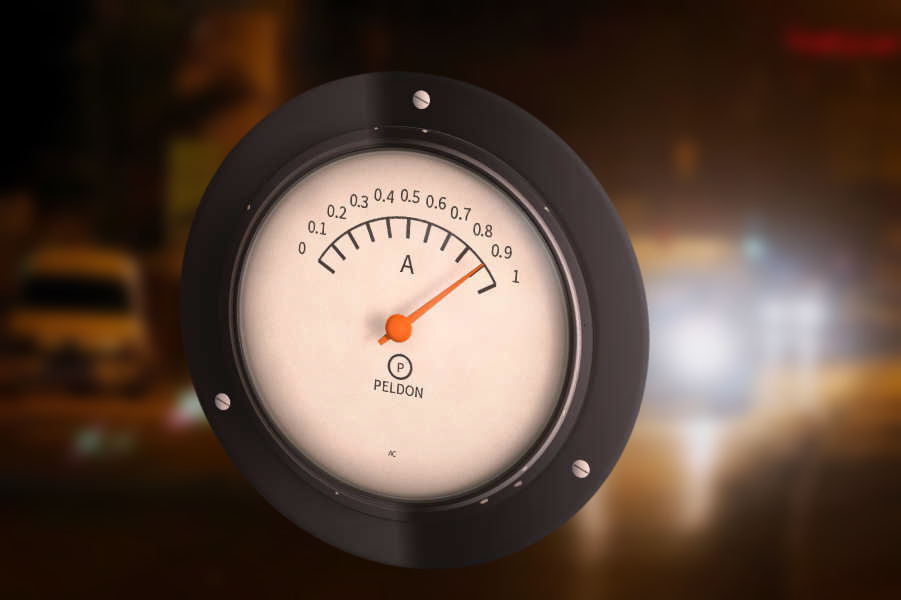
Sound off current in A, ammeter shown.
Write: 0.9 A
